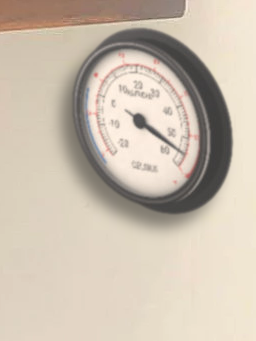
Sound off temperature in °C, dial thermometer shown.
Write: 55 °C
